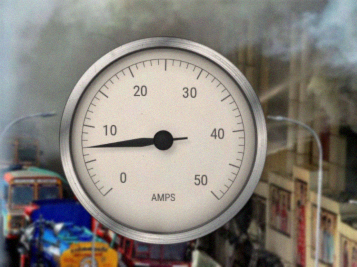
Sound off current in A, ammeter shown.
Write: 7 A
